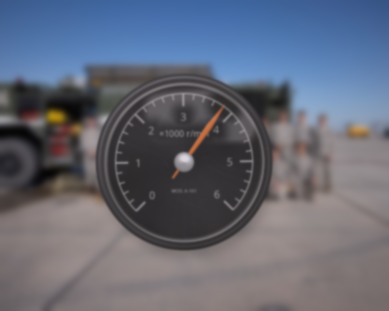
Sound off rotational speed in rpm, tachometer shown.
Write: 3800 rpm
